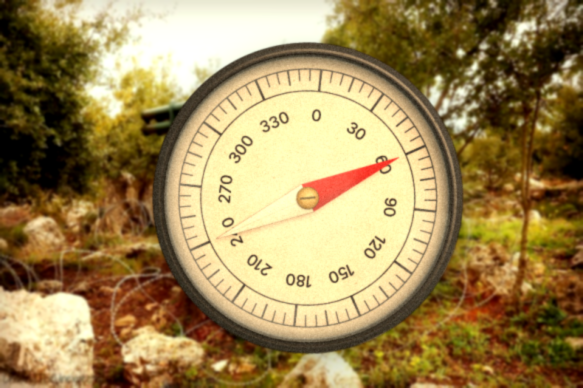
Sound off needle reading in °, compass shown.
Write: 60 °
